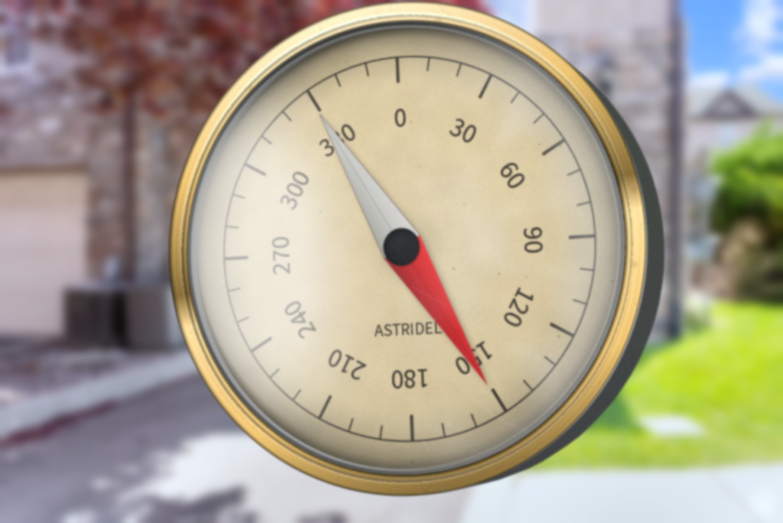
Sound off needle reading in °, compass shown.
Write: 150 °
